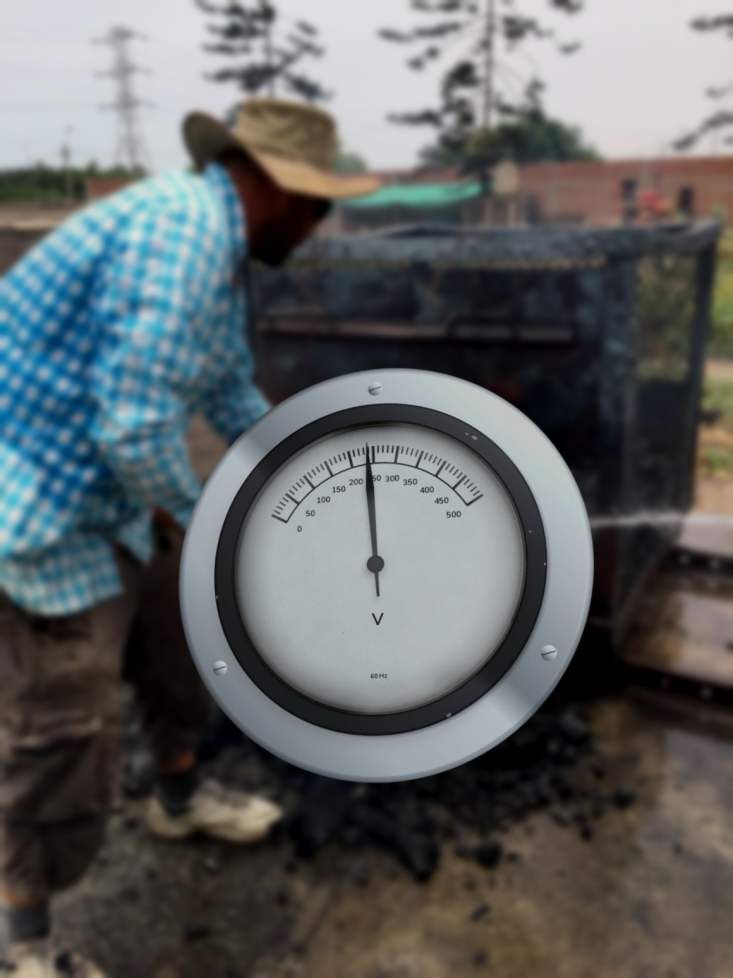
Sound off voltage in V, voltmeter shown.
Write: 240 V
